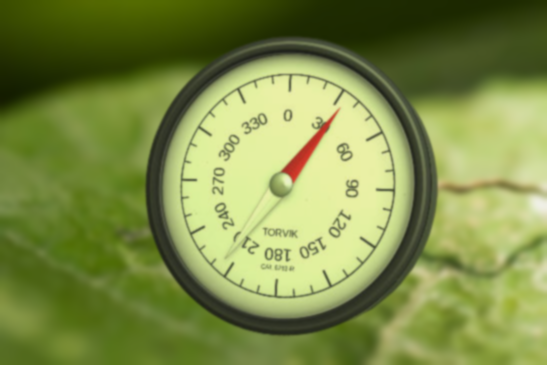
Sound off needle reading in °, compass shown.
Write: 35 °
